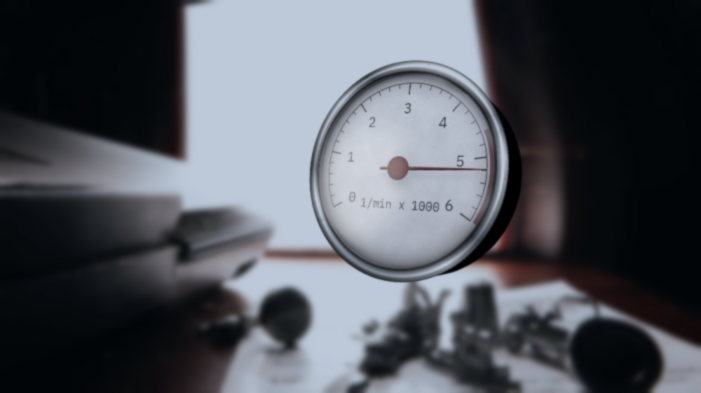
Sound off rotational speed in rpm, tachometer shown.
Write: 5200 rpm
